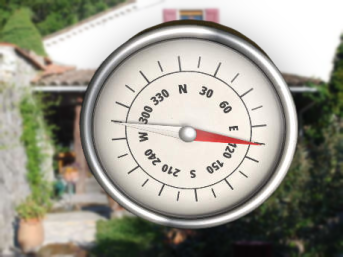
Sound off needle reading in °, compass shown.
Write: 105 °
